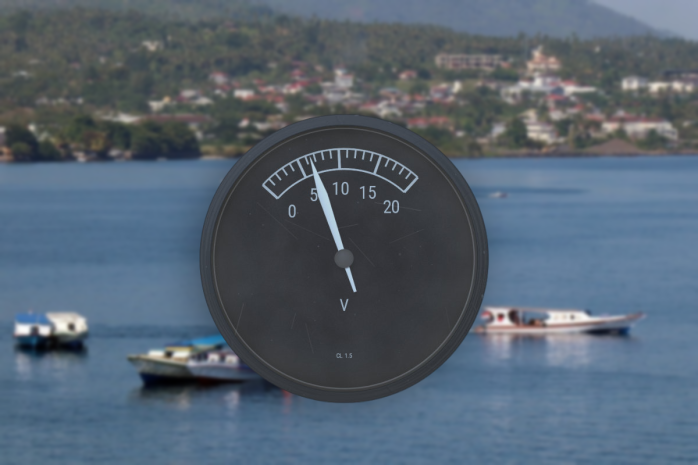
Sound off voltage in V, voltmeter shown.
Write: 6.5 V
